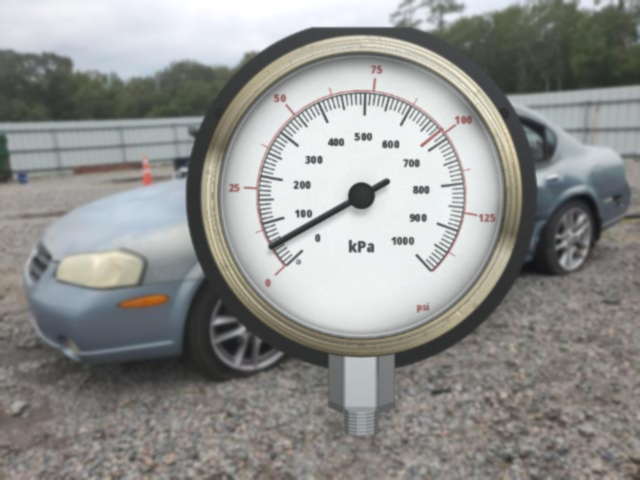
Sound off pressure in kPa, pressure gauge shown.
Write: 50 kPa
